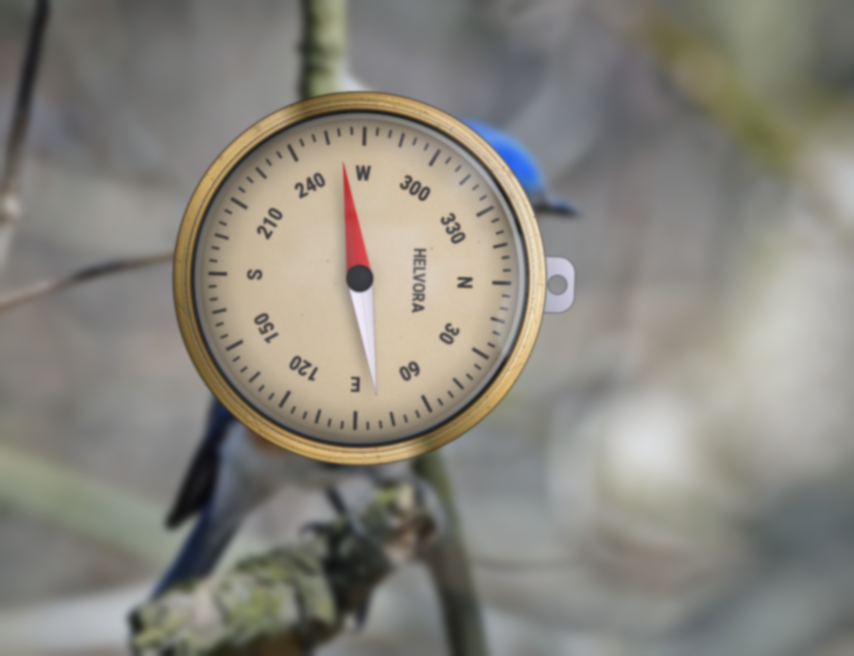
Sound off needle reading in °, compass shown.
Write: 260 °
